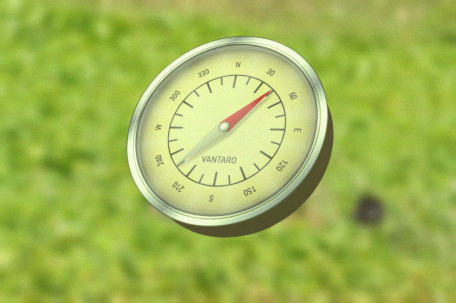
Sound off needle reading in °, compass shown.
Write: 45 °
